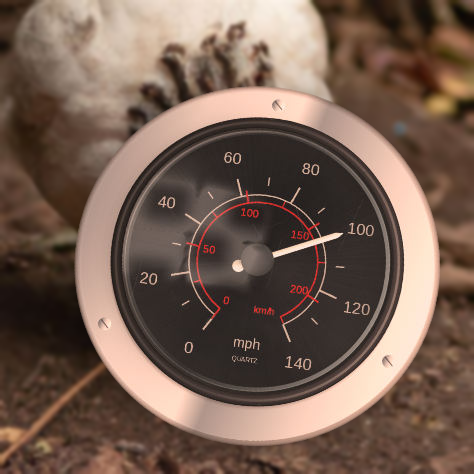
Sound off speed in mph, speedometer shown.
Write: 100 mph
